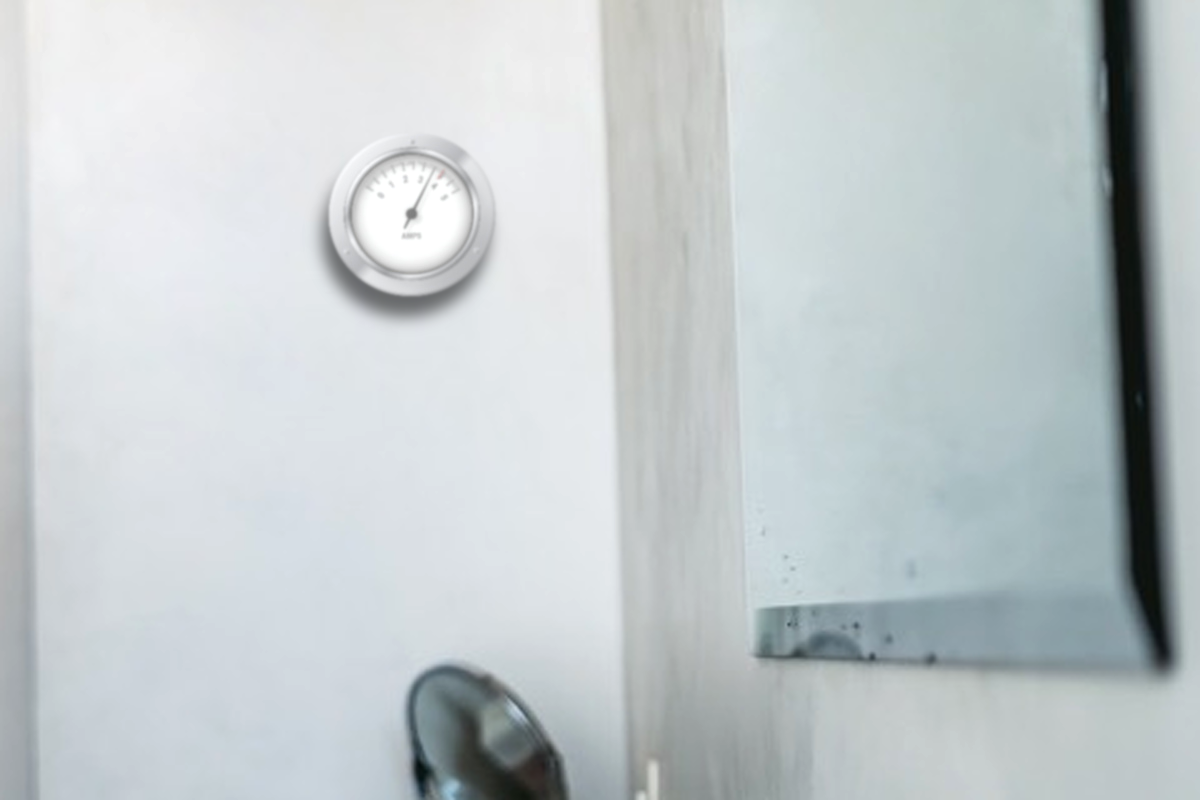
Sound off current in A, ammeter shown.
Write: 3.5 A
